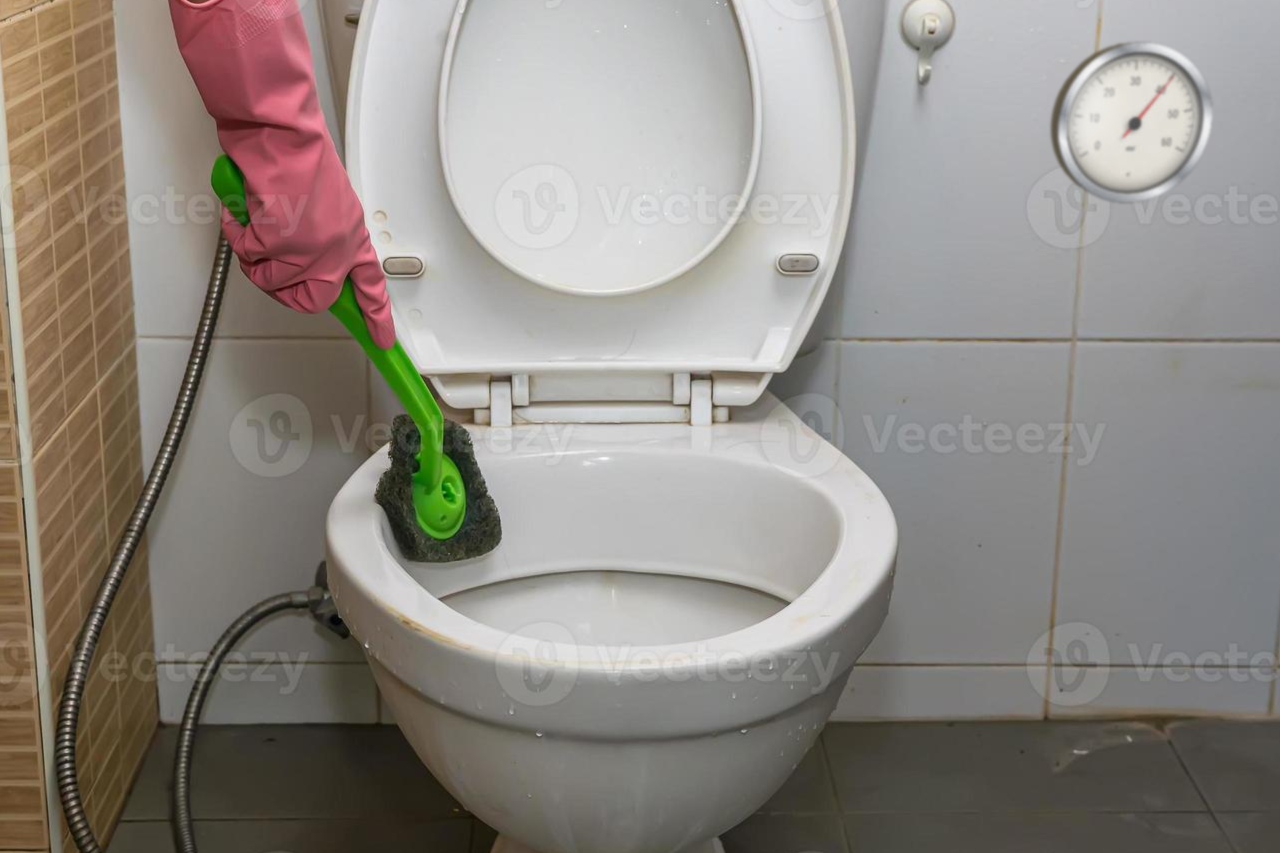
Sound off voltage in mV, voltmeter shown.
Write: 40 mV
